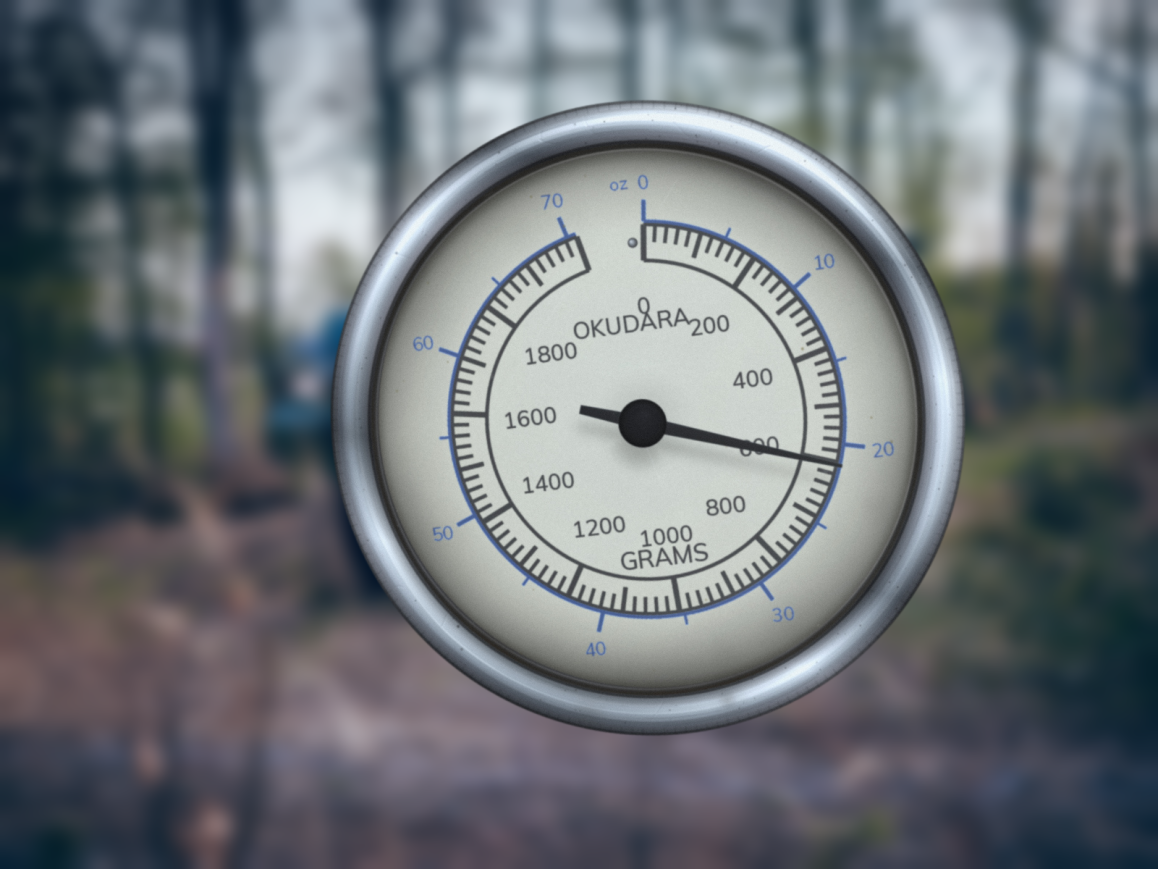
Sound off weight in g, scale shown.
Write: 600 g
